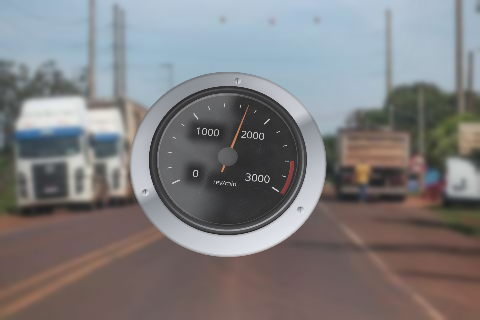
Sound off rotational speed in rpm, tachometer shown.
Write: 1700 rpm
